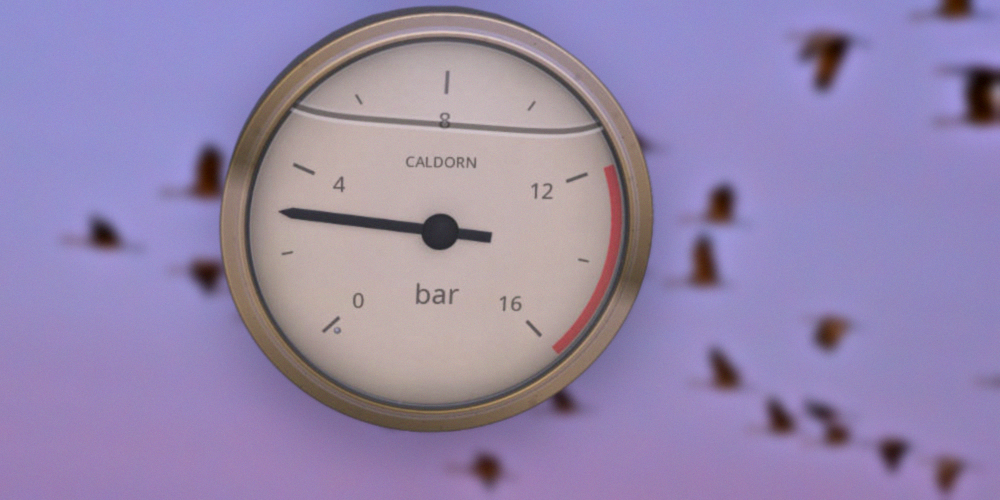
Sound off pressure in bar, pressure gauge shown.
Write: 3 bar
